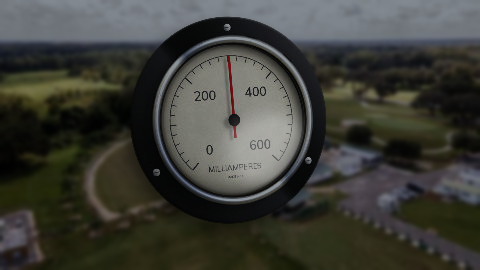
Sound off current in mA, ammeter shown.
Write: 300 mA
